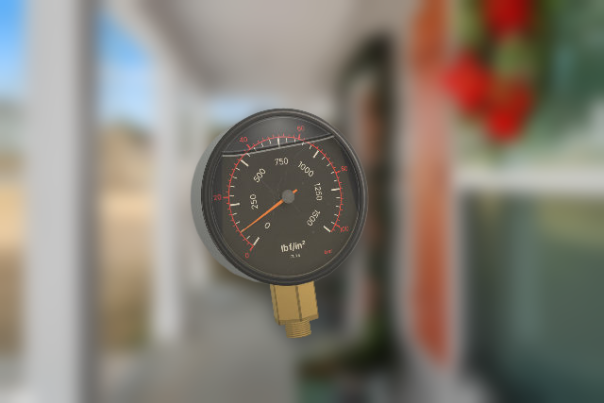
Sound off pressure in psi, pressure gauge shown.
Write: 100 psi
